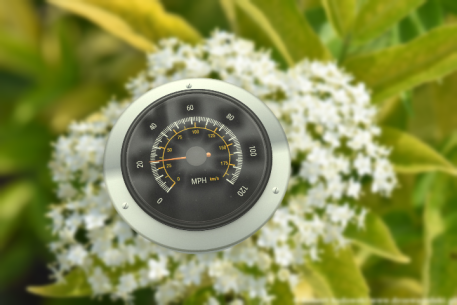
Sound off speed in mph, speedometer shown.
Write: 20 mph
